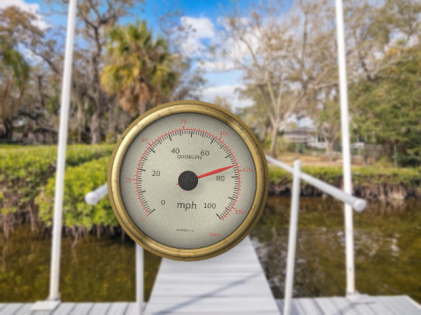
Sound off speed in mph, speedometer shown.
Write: 75 mph
